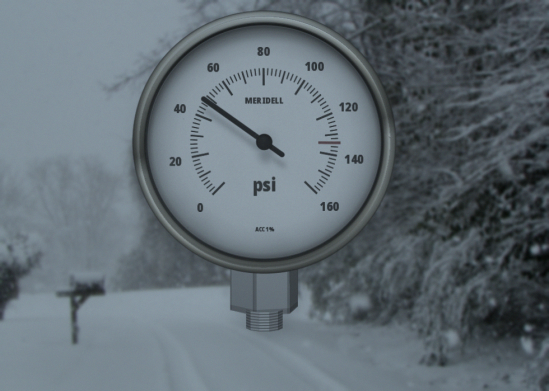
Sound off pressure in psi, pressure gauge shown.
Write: 48 psi
